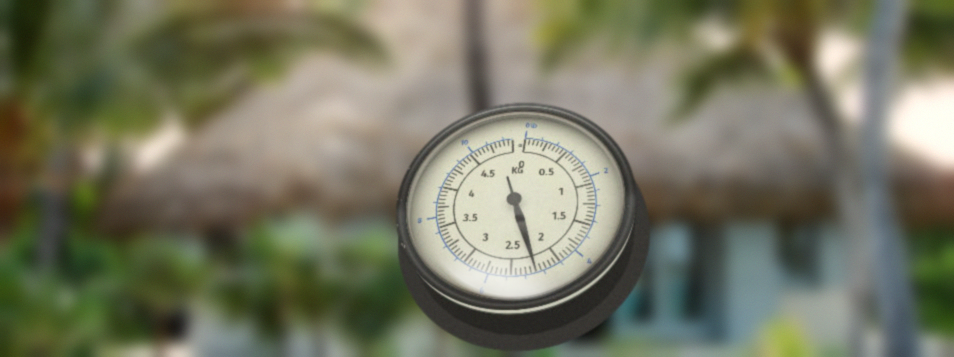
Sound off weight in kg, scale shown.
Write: 2.25 kg
